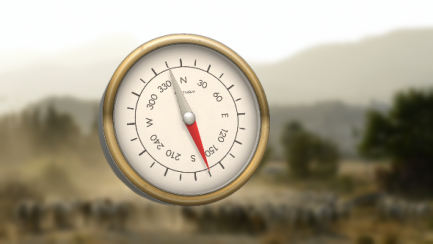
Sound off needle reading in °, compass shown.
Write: 165 °
